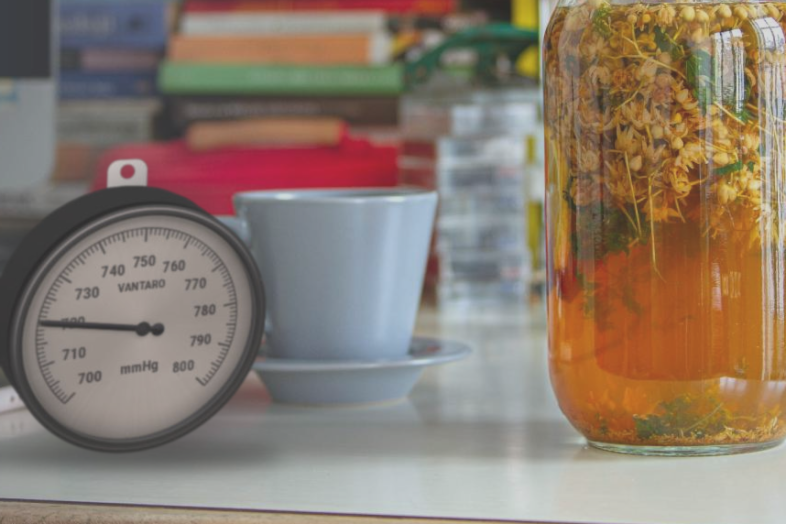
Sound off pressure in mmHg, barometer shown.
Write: 720 mmHg
